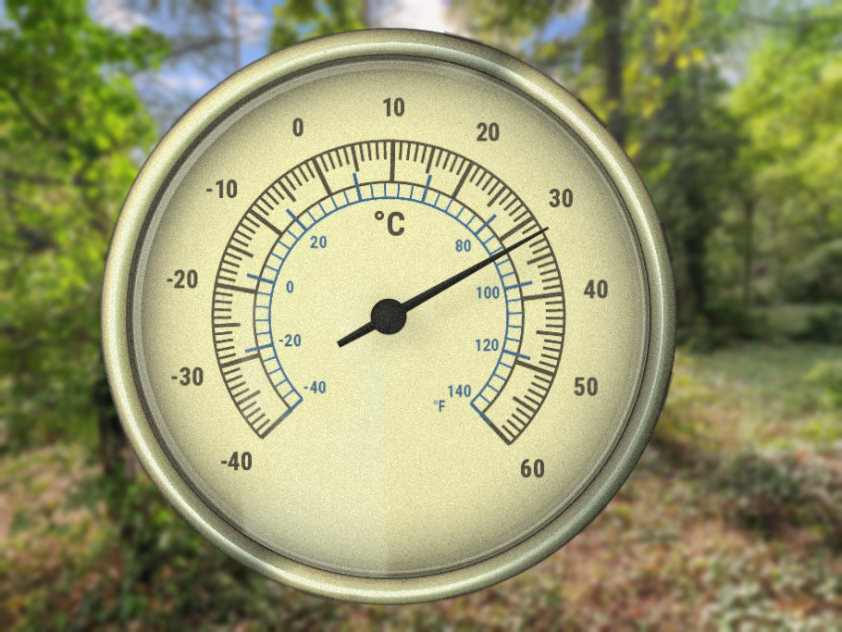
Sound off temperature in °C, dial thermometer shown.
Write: 32 °C
